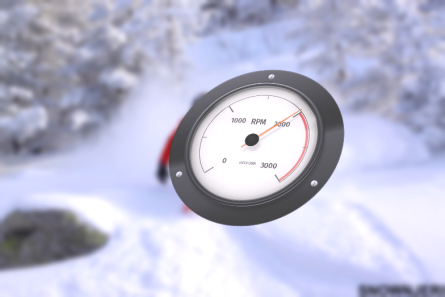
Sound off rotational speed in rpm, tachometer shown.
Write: 2000 rpm
